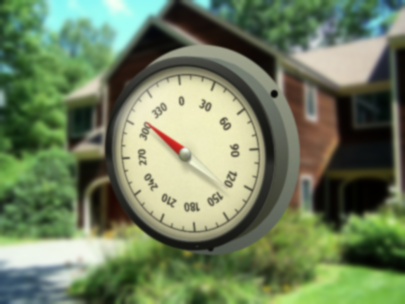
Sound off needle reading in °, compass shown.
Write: 310 °
